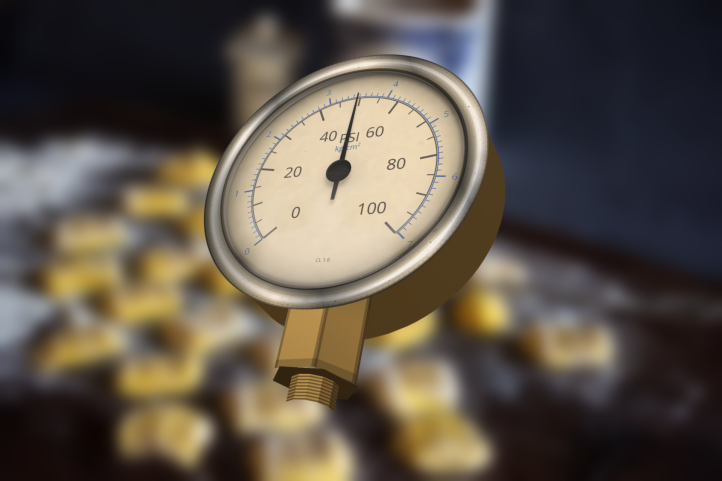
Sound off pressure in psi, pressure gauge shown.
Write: 50 psi
